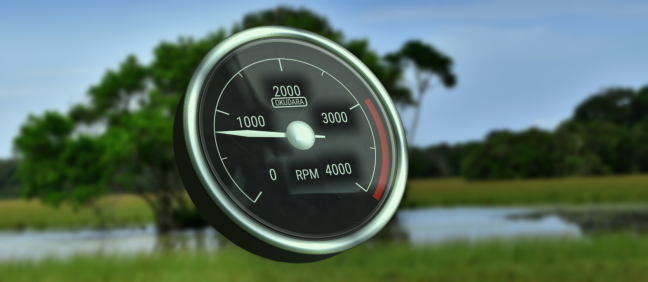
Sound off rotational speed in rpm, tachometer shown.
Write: 750 rpm
